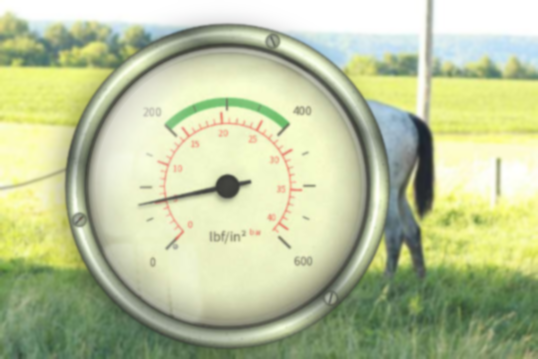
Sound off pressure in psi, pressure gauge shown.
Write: 75 psi
